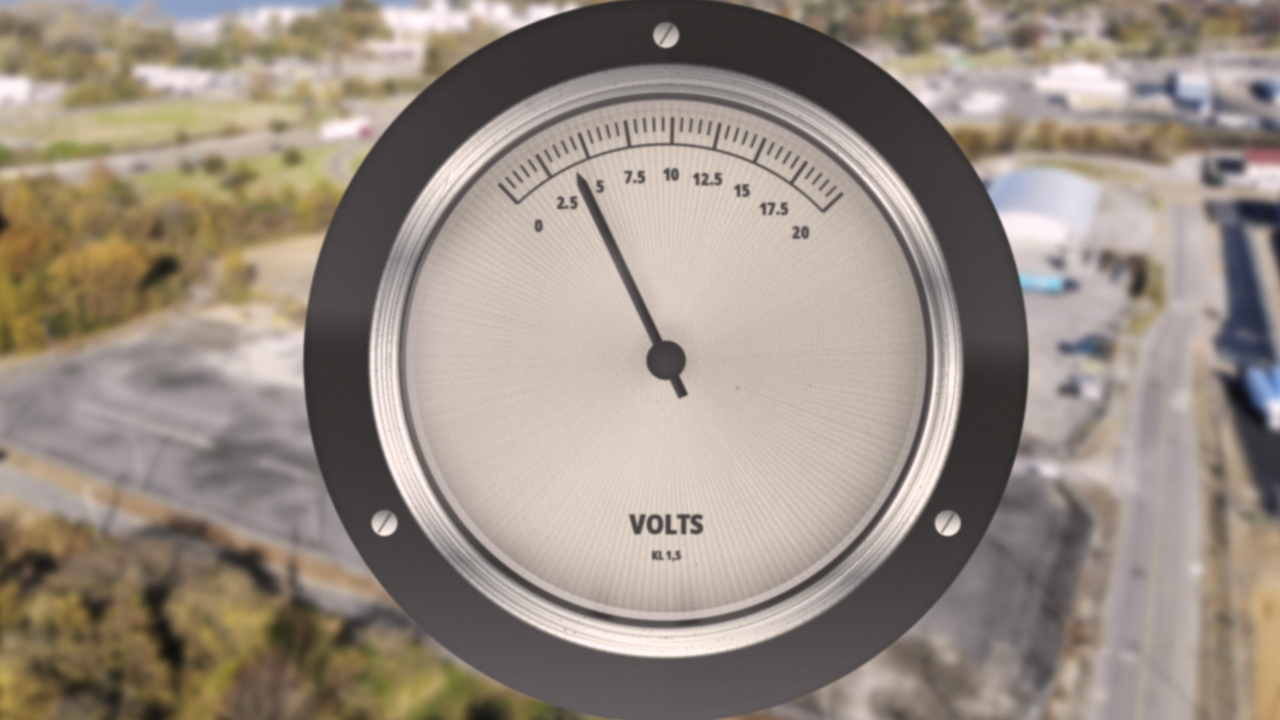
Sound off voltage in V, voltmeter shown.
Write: 4 V
